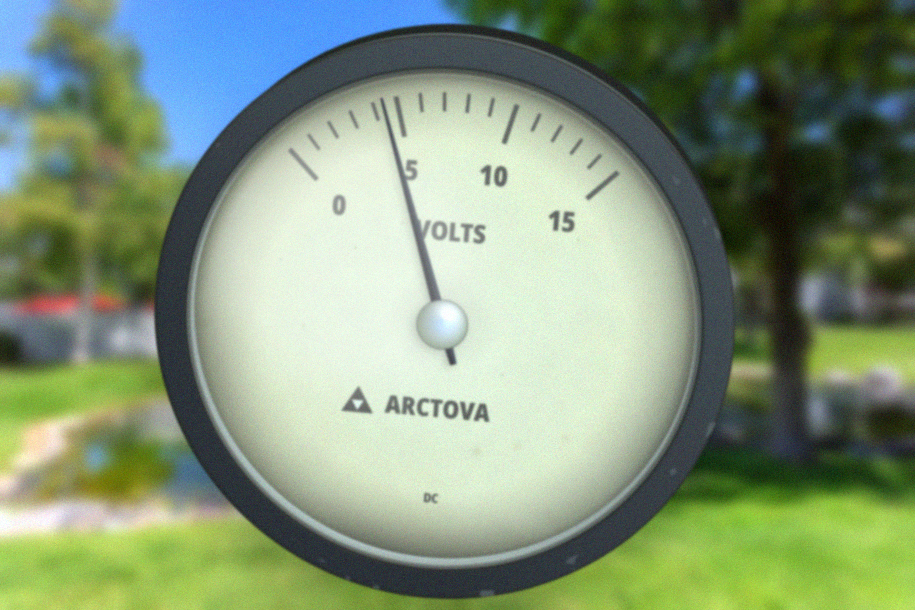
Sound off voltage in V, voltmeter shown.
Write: 4.5 V
